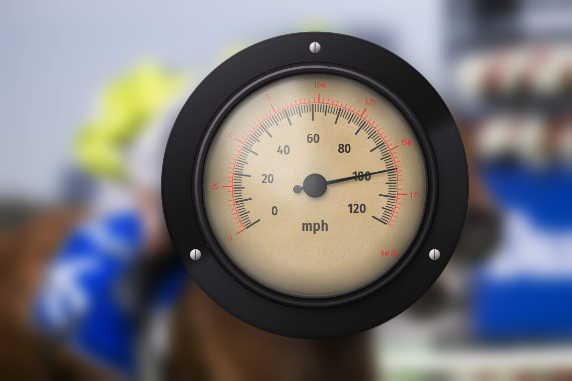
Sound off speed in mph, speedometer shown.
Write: 100 mph
